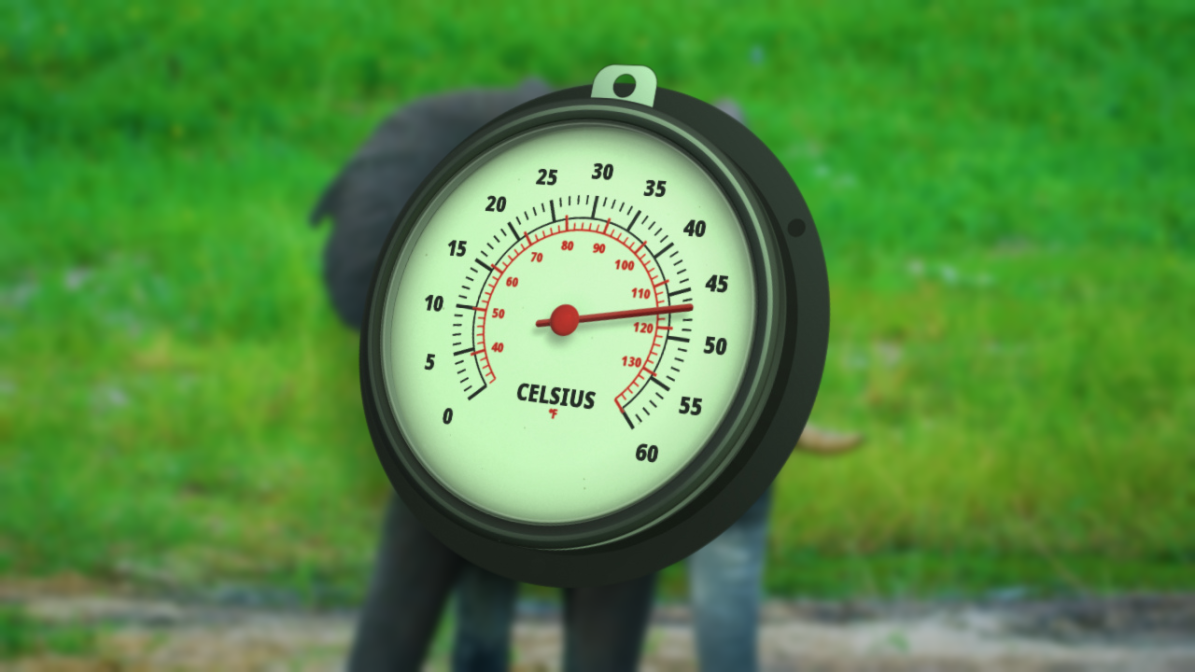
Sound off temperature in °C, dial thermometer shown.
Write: 47 °C
